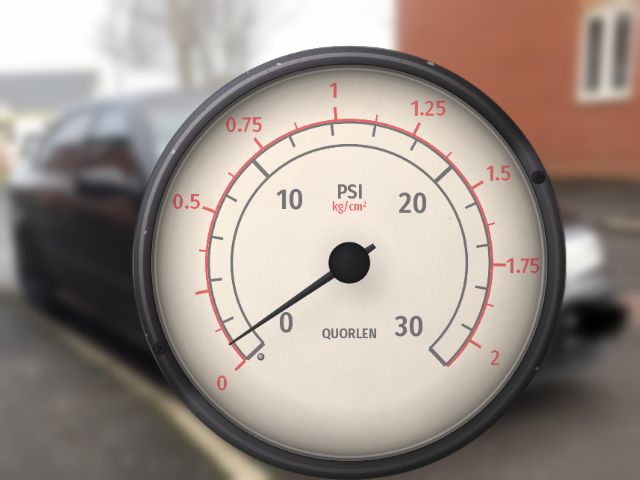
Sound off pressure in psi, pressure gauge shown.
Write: 1 psi
